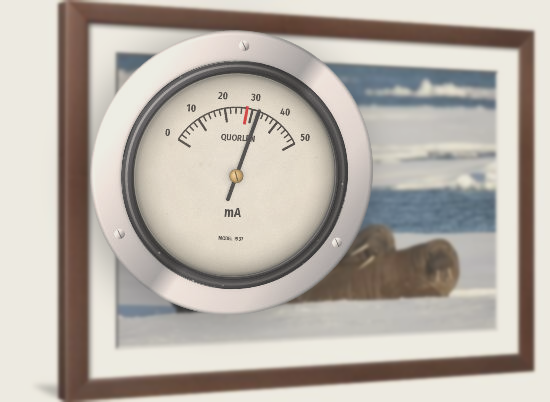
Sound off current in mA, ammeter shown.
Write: 32 mA
